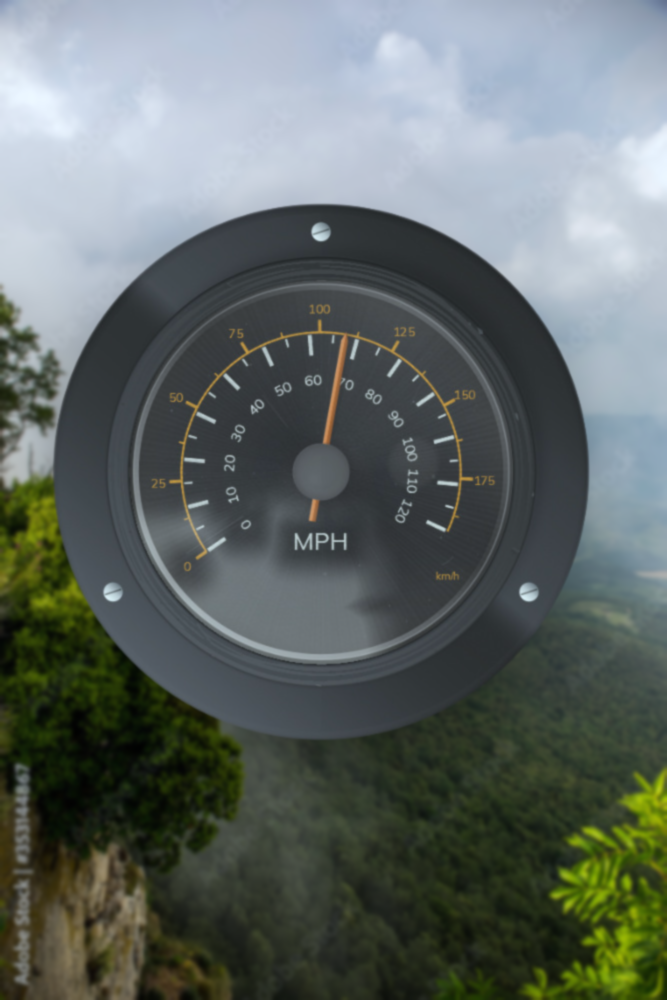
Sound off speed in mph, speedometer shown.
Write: 67.5 mph
